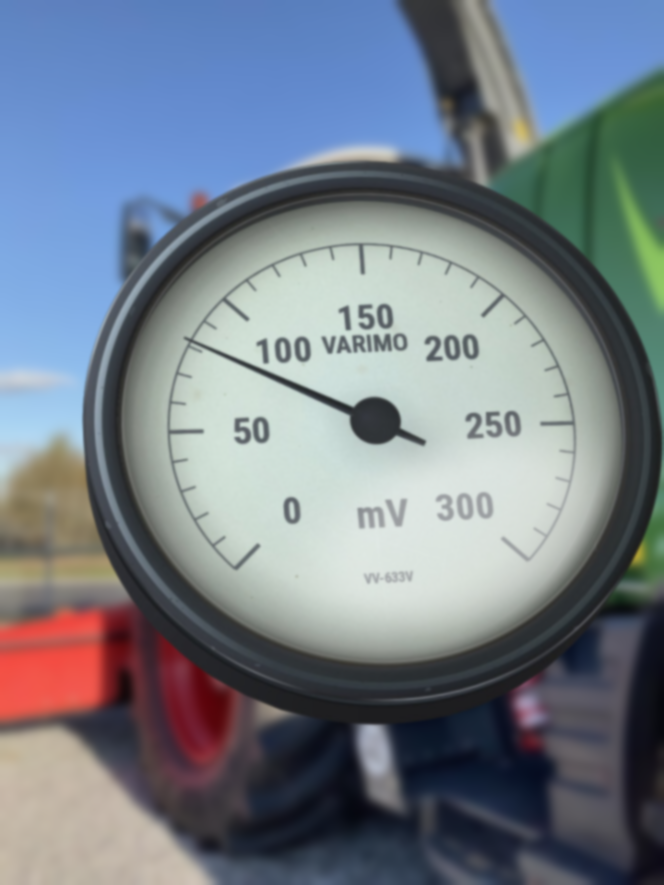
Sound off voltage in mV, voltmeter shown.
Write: 80 mV
